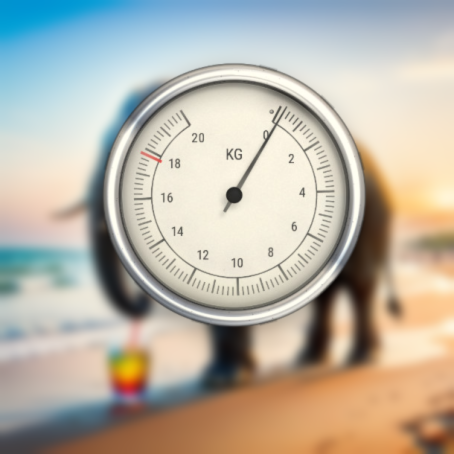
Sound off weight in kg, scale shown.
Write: 0.2 kg
